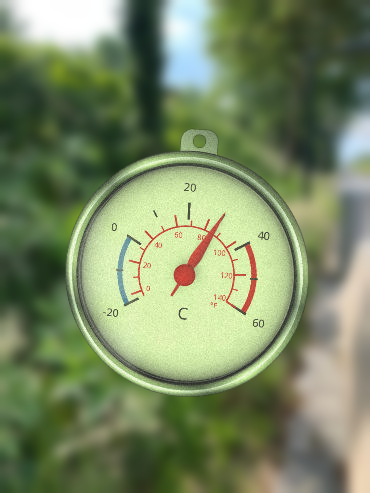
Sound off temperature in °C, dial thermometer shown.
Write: 30 °C
